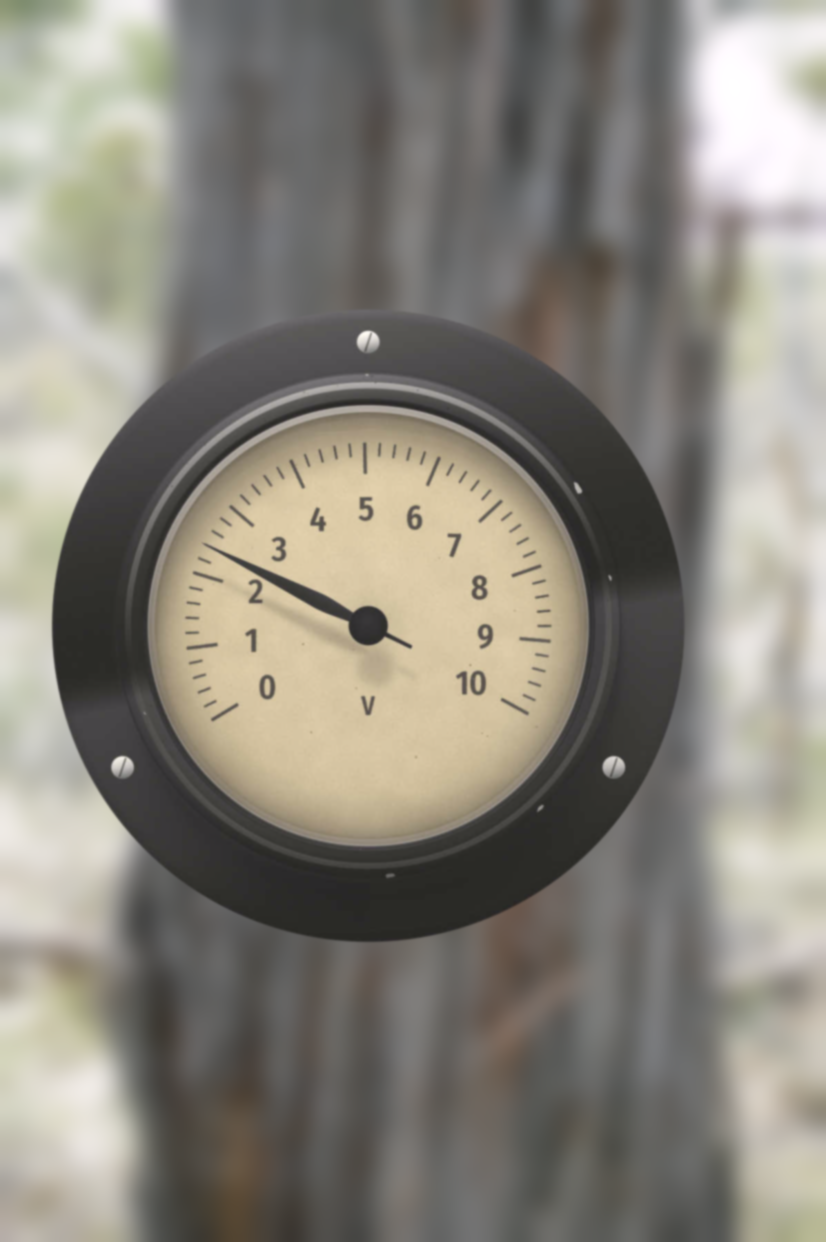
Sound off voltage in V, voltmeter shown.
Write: 2.4 V
